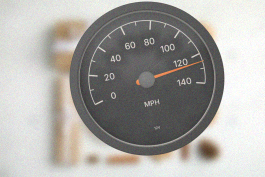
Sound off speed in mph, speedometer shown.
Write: 125 mph
